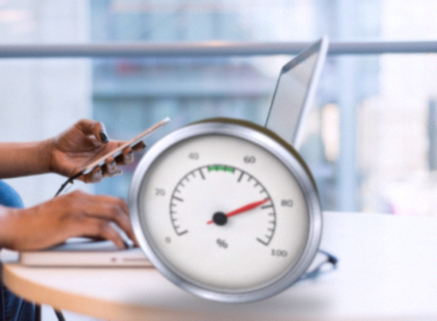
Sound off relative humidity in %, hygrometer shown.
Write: 76 %
